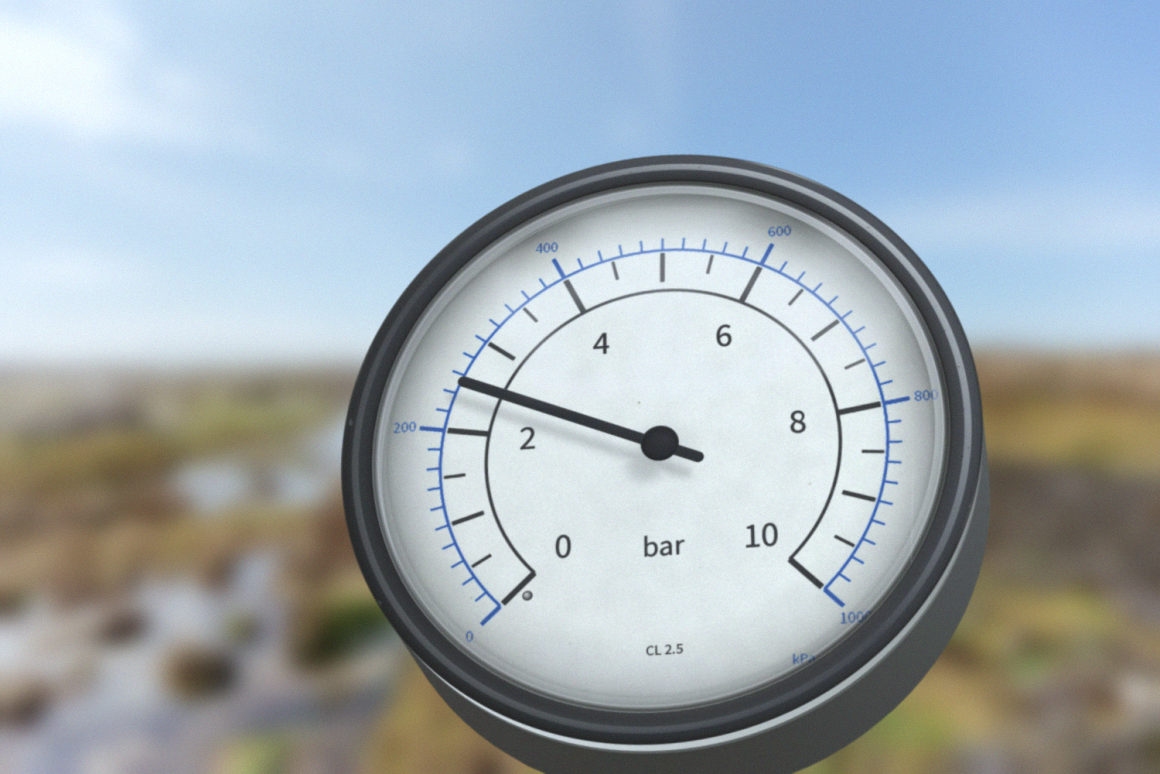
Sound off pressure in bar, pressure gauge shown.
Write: 2.5 bar
